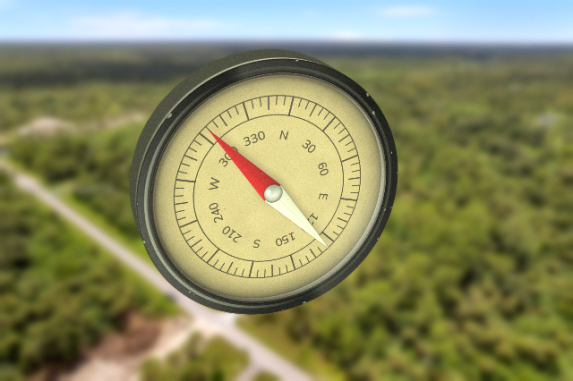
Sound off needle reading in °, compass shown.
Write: 305 °
